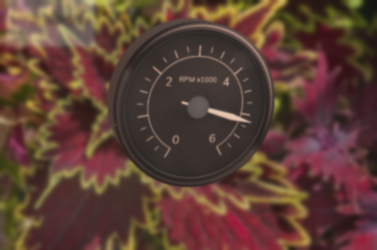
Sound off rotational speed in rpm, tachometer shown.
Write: 5125 rpm
